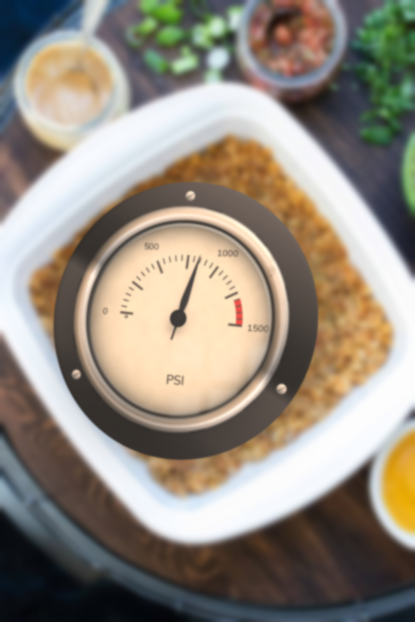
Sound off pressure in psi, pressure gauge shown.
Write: 850 psi
